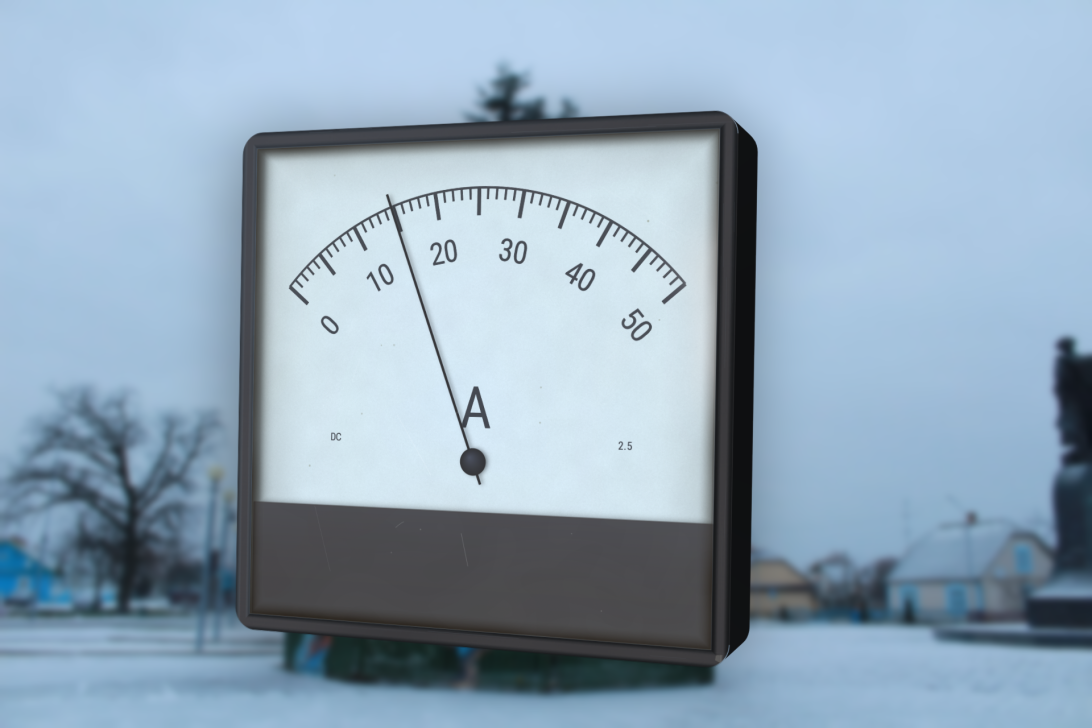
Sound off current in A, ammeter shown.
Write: 15 A
